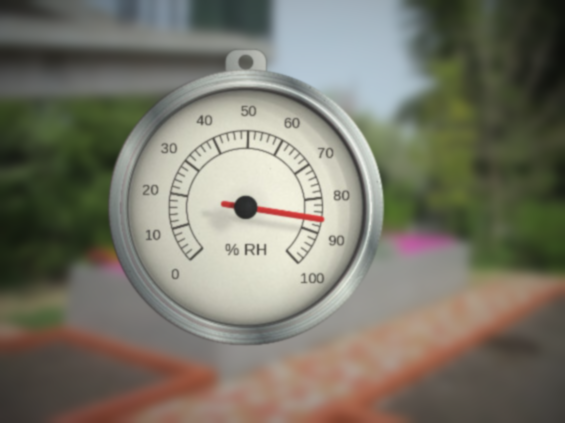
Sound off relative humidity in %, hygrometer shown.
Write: 86 %
